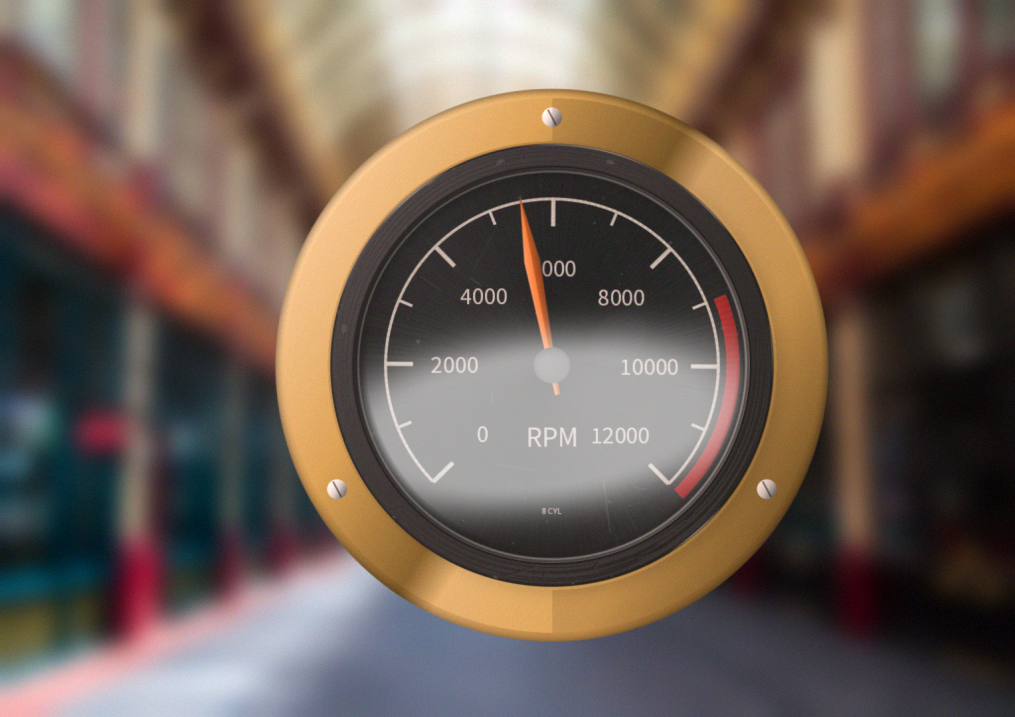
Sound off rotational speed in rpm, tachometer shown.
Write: 5500 rpm
